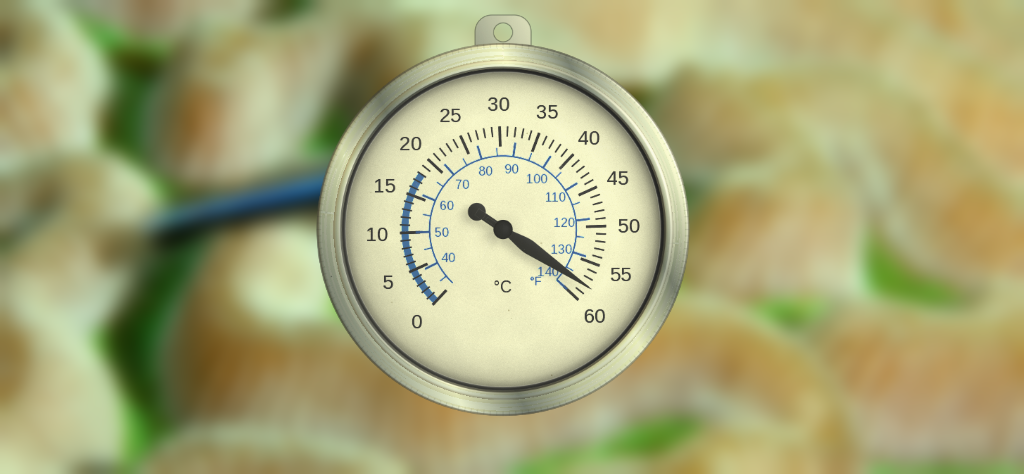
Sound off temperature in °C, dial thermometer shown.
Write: 58 °C
